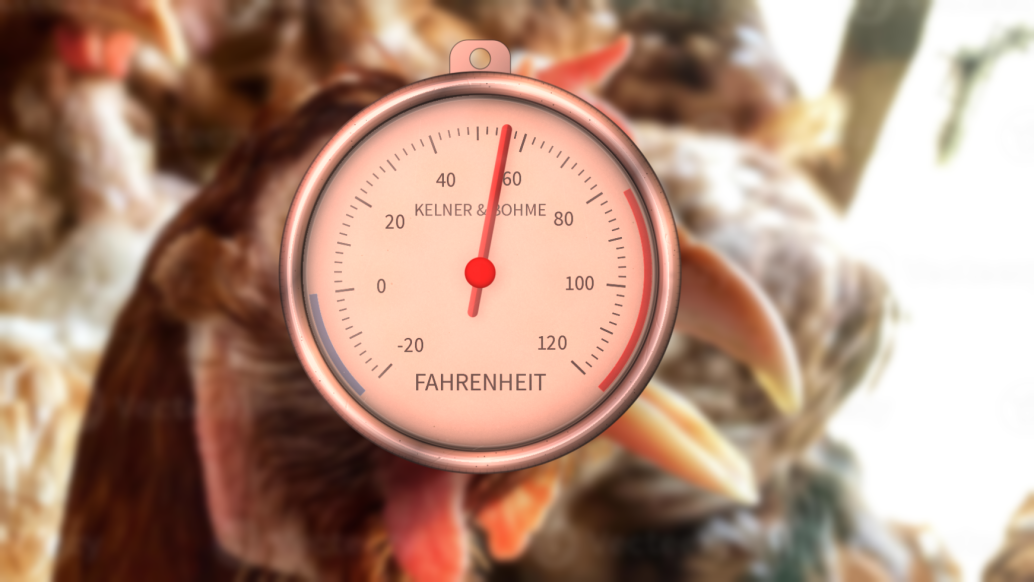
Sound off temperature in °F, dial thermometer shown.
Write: 56 °F
